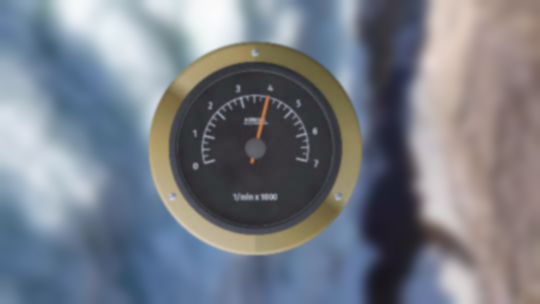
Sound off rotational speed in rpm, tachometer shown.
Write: 4000 rpm
